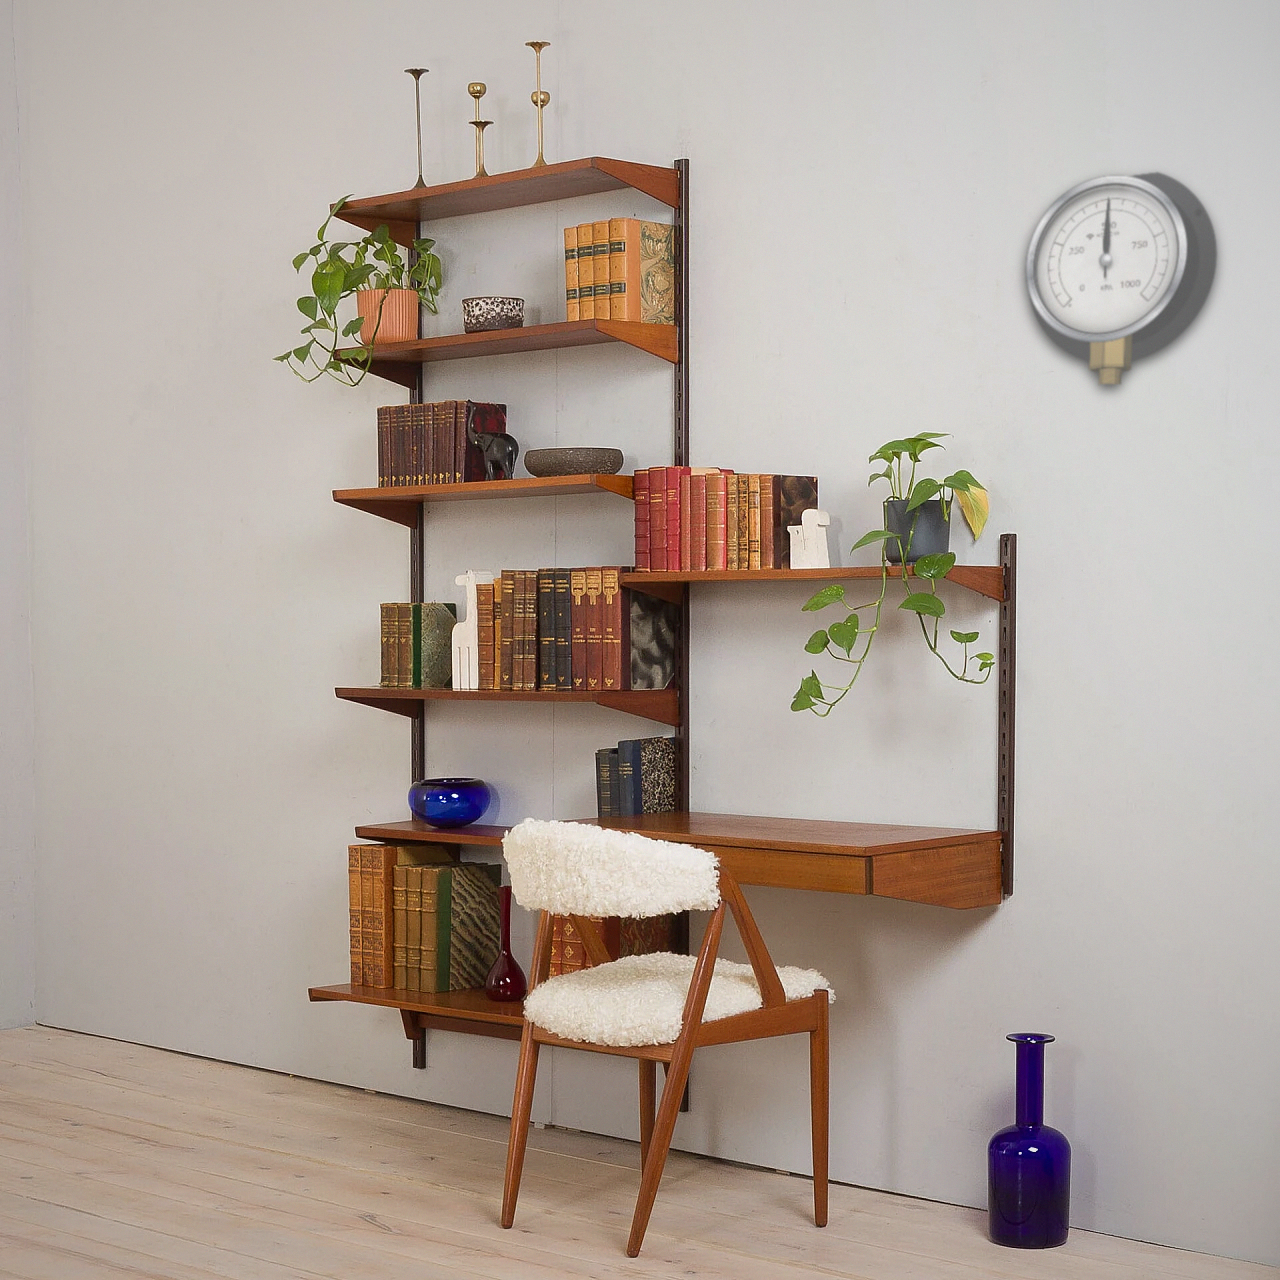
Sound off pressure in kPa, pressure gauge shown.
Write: 500 kPa
